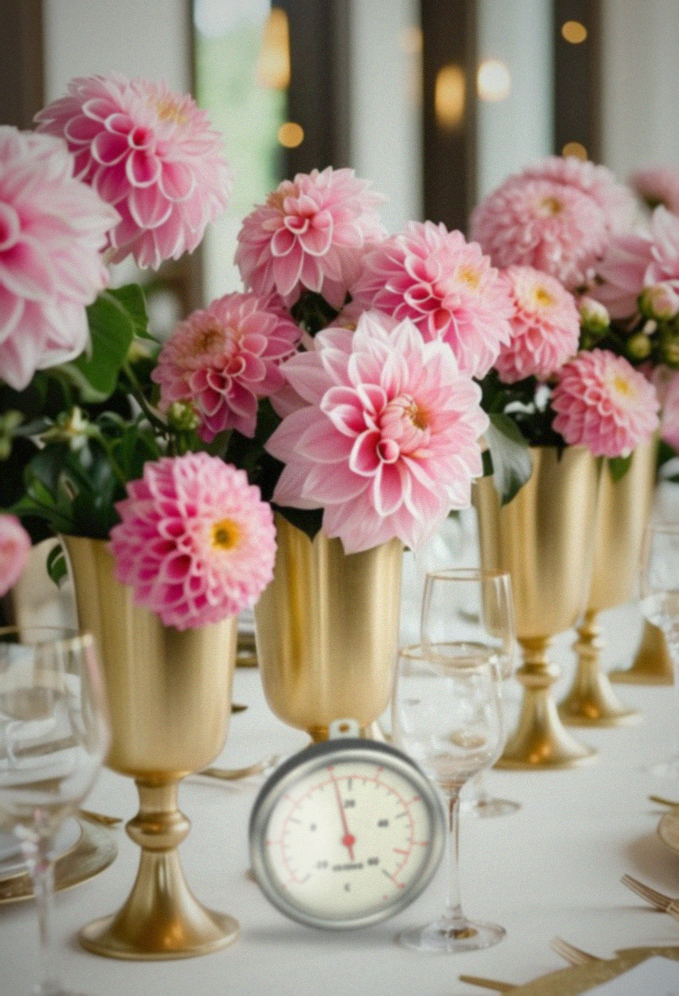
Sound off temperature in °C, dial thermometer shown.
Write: 16 °C
